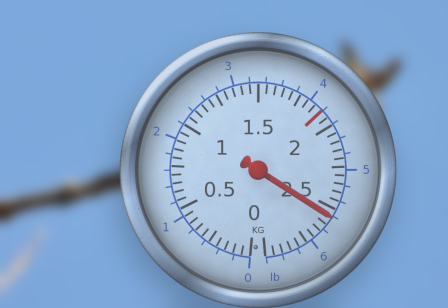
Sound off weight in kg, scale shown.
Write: 2.55 kg
